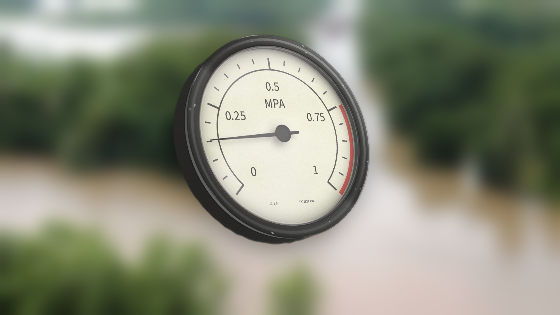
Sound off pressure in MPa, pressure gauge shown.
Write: 0.15 MPa
